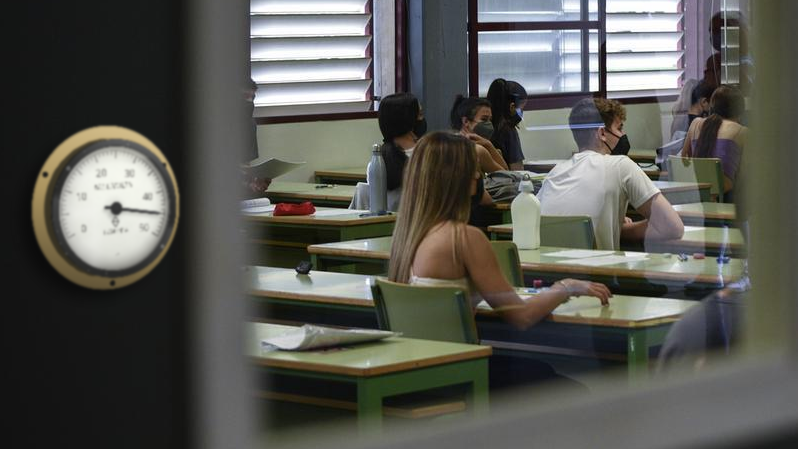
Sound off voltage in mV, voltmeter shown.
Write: 45 mV
